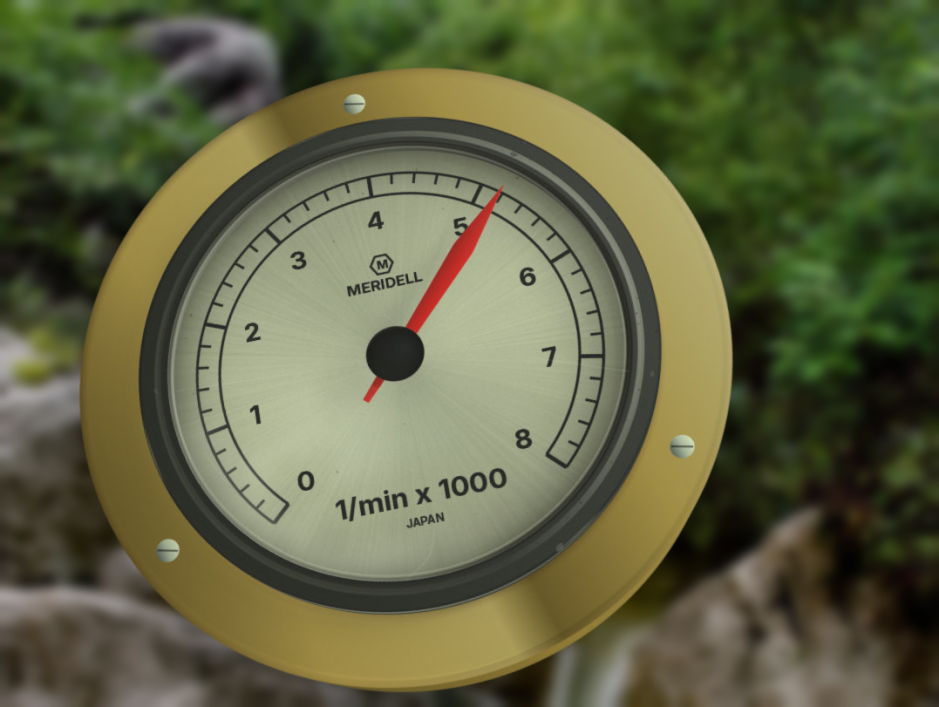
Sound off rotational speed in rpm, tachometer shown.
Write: 5200 rpm
